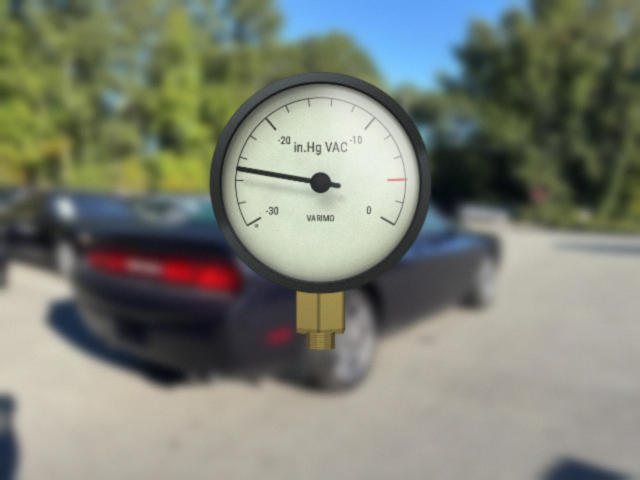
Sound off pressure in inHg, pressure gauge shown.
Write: -25 inHg
